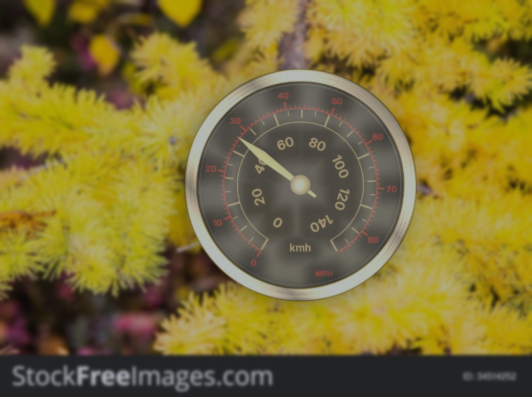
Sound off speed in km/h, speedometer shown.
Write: 45 km/h
